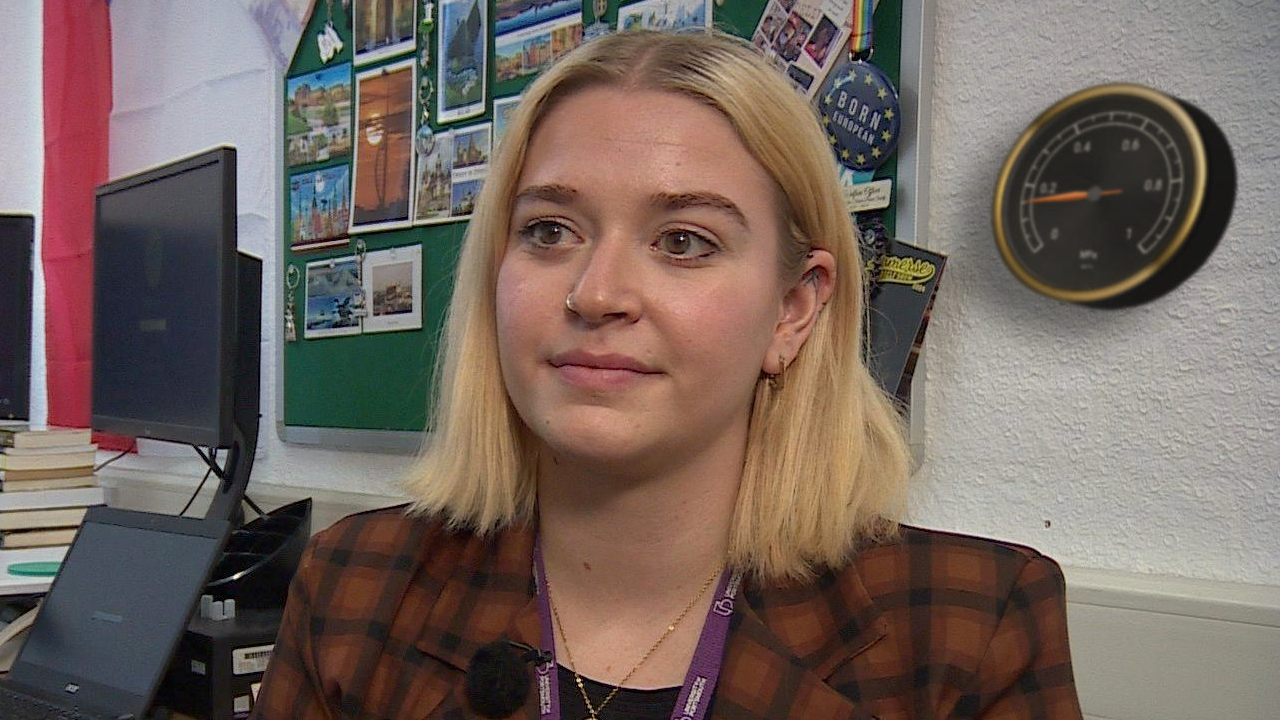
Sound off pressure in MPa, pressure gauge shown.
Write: 0.15 MPa
